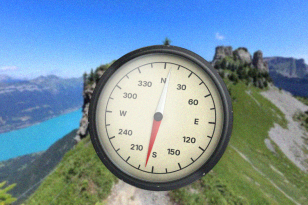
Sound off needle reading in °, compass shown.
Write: 187.5 °
